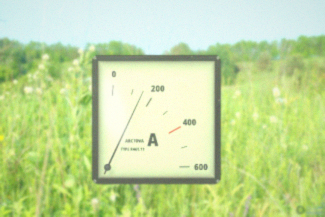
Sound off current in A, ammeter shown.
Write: 150 A
